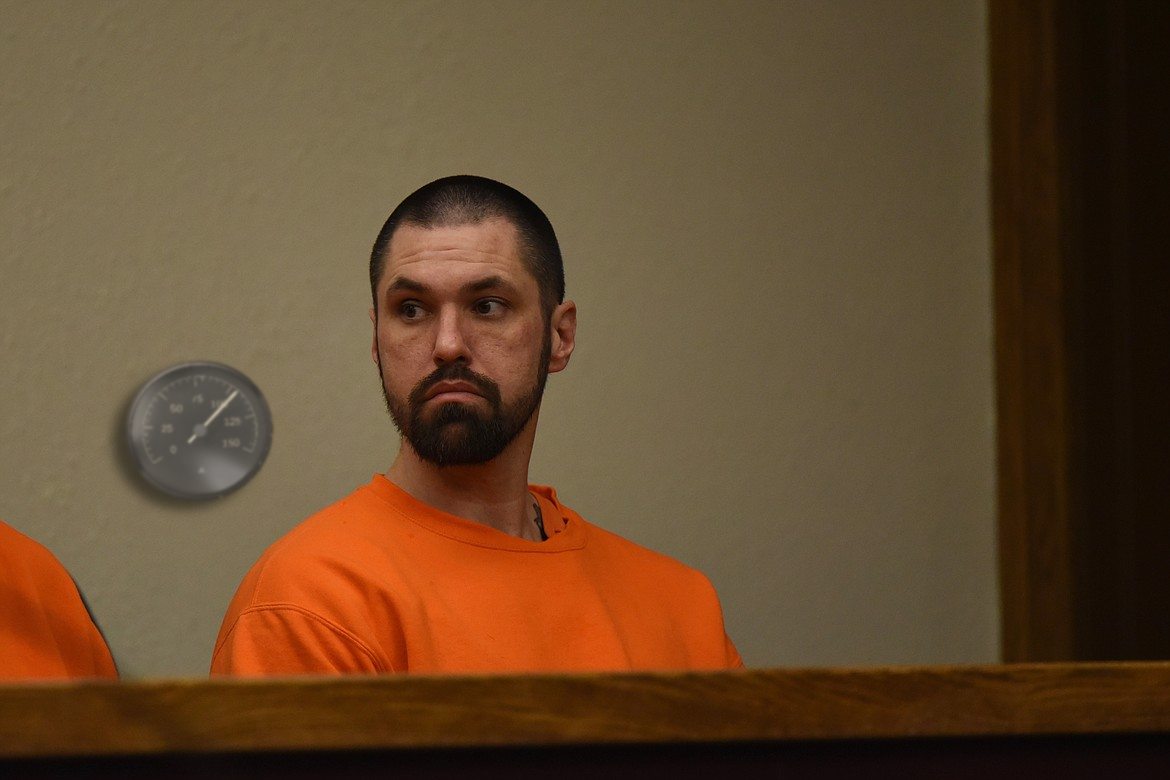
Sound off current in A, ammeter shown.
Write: 105 A
